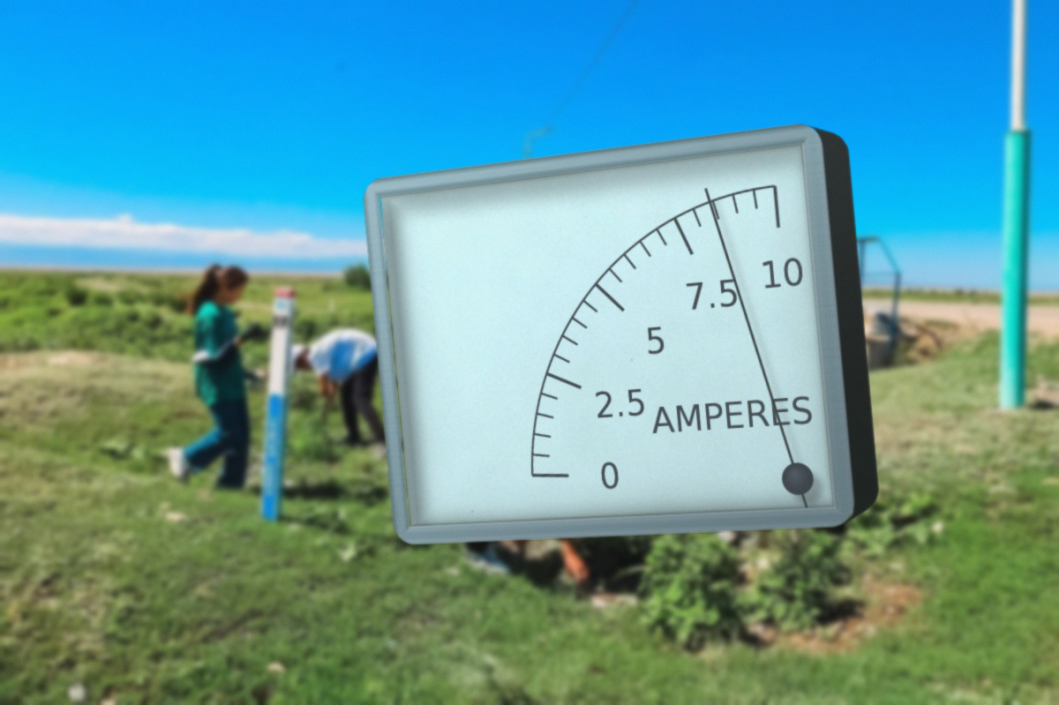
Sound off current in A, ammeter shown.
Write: 8.5 A
